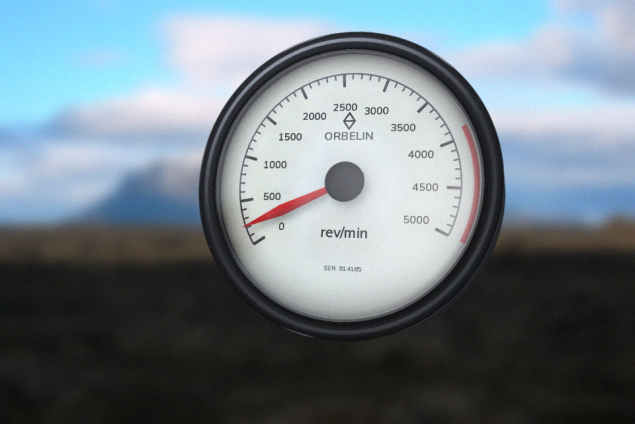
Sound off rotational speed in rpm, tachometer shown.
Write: 200 rpm
